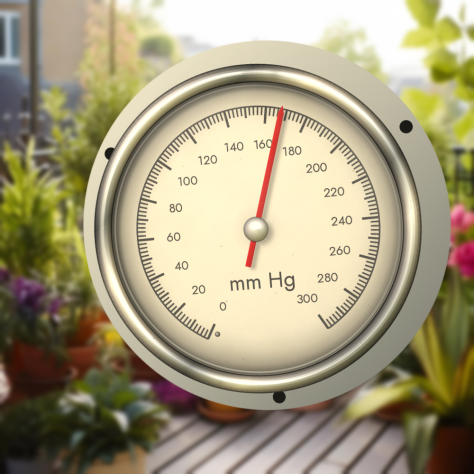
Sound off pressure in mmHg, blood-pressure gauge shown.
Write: 168 mmHg
